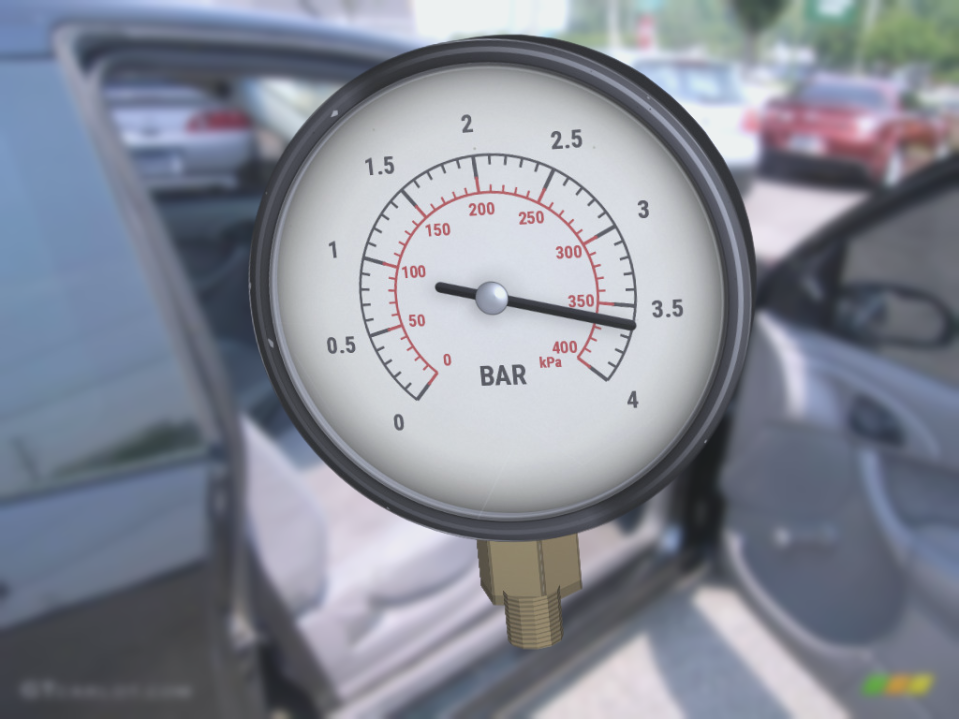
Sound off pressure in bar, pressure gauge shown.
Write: 3.6 bar
